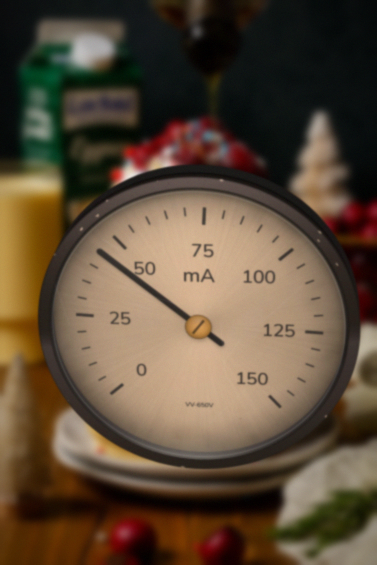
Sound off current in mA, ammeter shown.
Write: 45 mA
